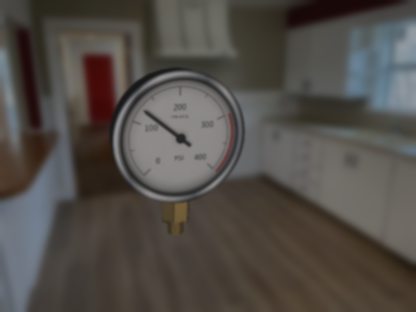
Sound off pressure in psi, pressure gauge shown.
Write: 125 psi
